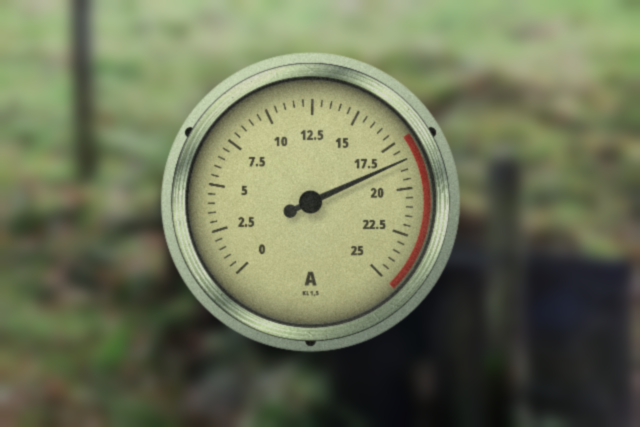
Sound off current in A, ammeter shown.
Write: 18.5 A
